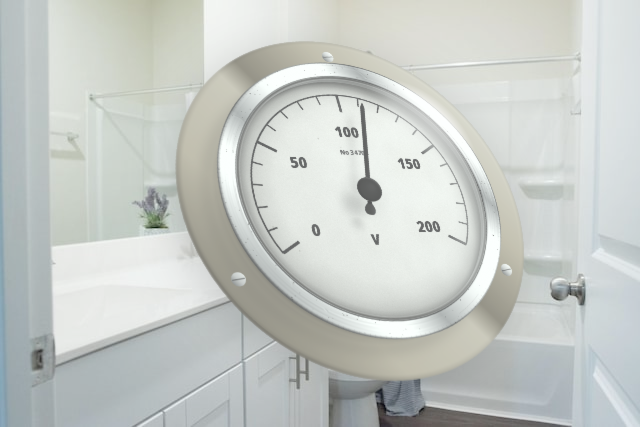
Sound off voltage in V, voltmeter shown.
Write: 110 V
